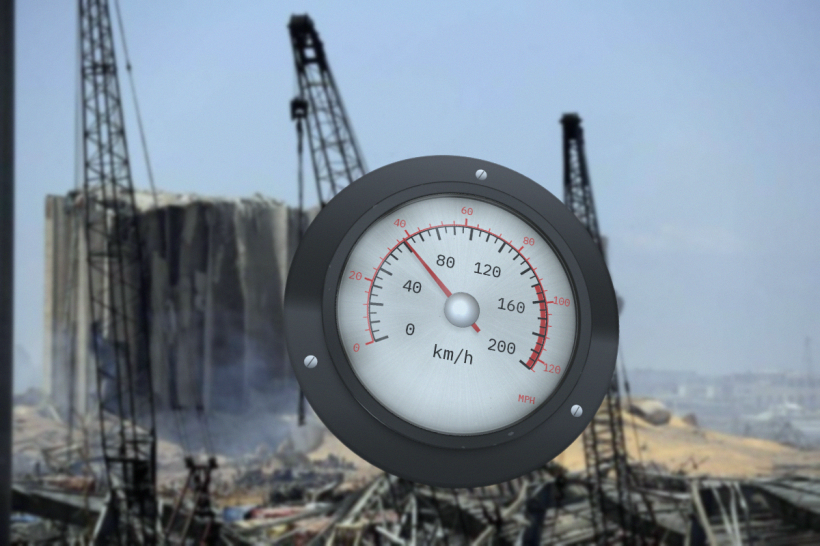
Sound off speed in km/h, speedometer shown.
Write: 60 km/h
